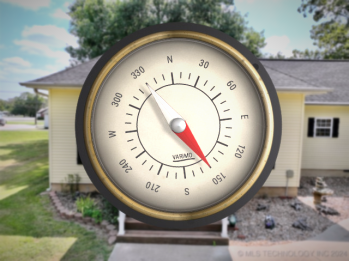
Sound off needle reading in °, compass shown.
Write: 150 °
